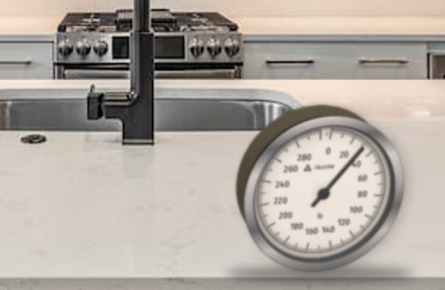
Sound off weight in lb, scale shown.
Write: 30 lb
